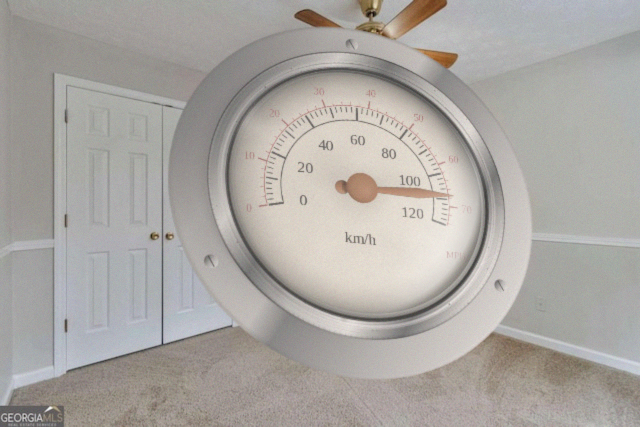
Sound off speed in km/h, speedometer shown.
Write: 110 km/h
